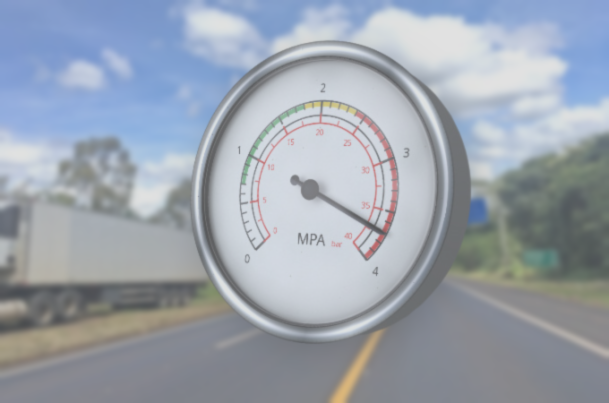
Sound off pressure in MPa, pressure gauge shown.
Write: 3.7 MPa
